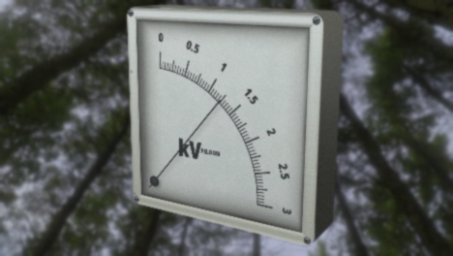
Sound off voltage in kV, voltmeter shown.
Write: 1.25 kV
